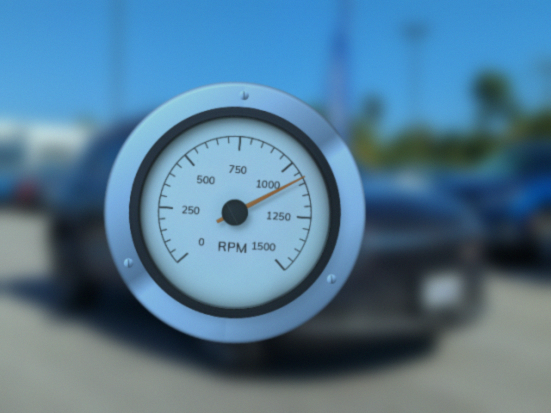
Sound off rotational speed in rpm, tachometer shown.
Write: 1075 rpm
